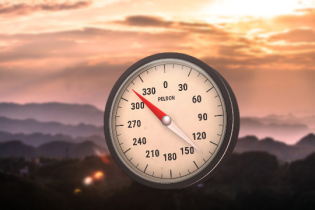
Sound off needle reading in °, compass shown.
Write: 315 °
